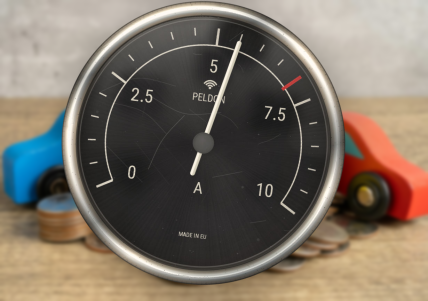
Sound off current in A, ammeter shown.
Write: 5.5 A
